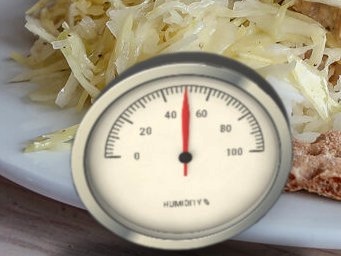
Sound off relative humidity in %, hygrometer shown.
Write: 50 %
